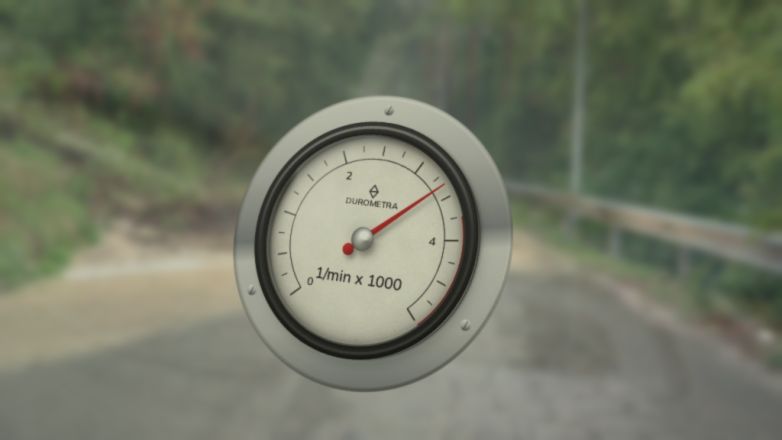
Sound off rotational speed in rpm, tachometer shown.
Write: 3375 rpm
